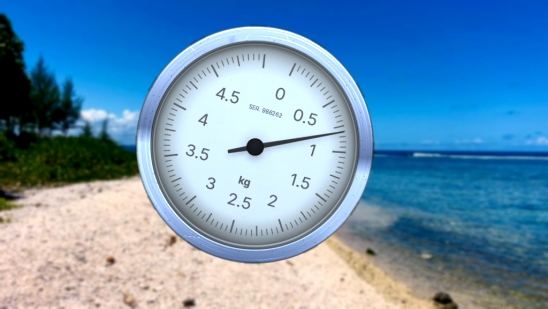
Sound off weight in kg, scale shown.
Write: 0.8 kg
